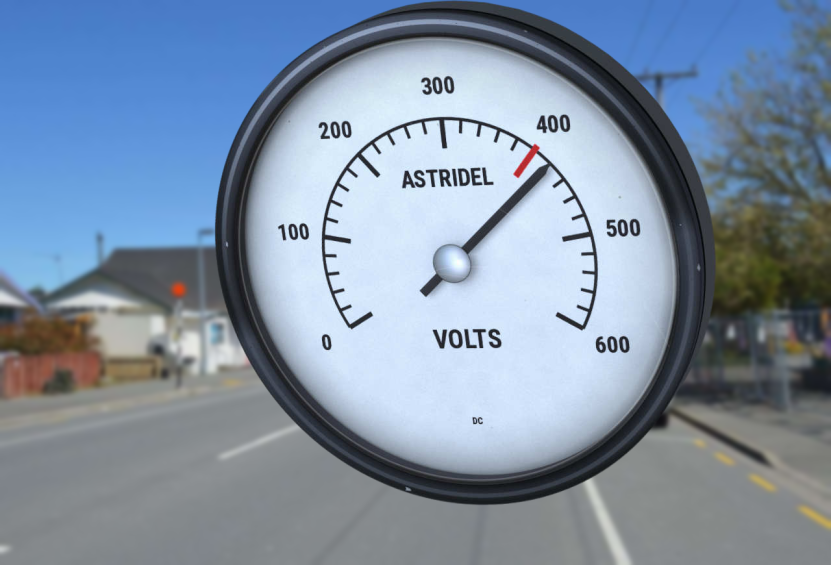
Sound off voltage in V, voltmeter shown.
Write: 420 V
